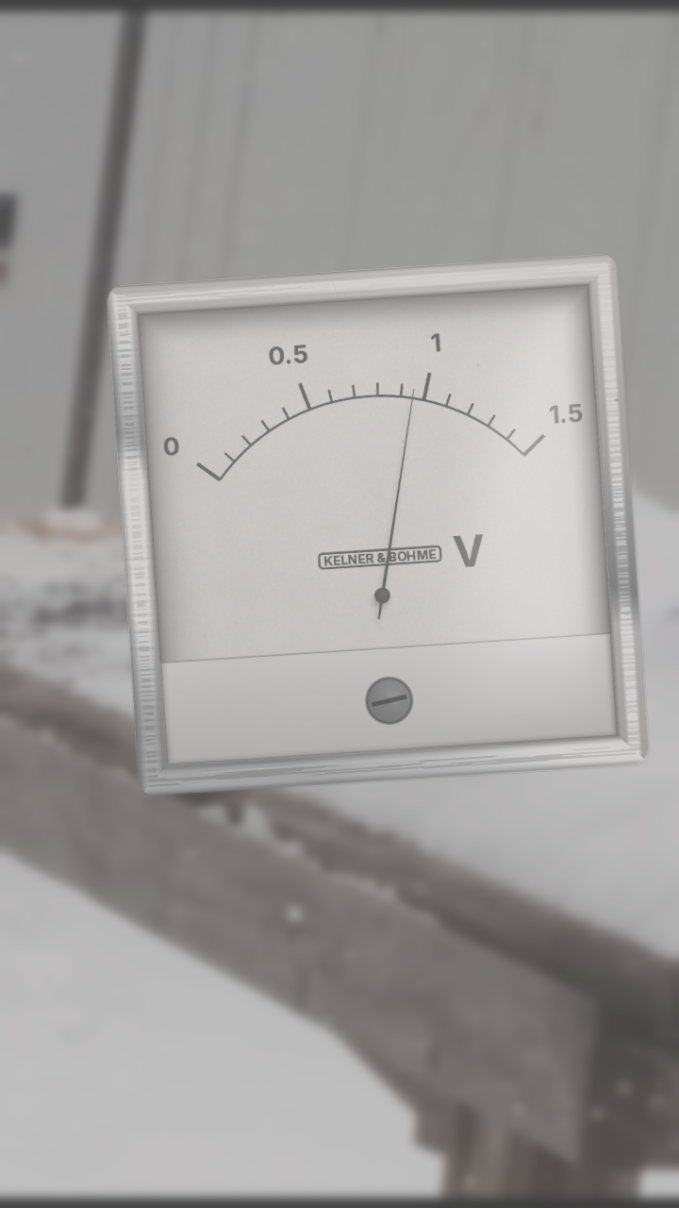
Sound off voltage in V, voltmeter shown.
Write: 0.95 V
